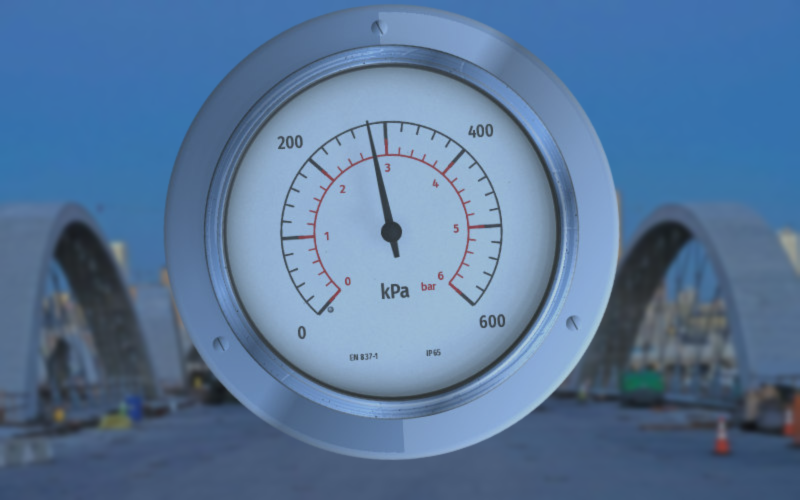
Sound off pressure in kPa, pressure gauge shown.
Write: 280 kPa
